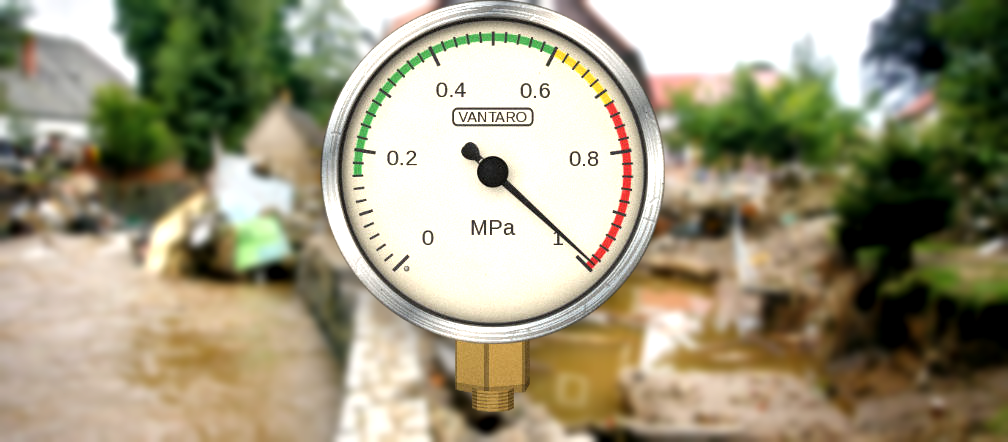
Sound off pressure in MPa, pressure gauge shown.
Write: 0.99 MPa
